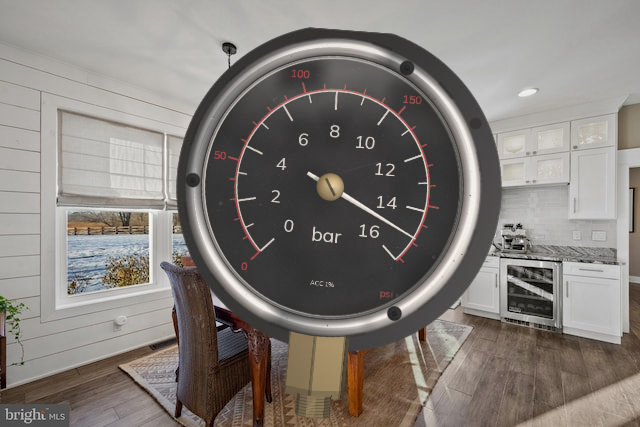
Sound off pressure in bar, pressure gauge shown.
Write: 15 bar
